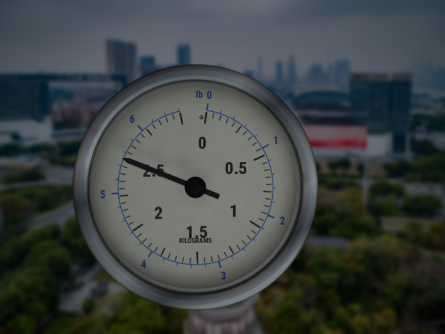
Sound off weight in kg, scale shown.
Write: 2.5 kg
